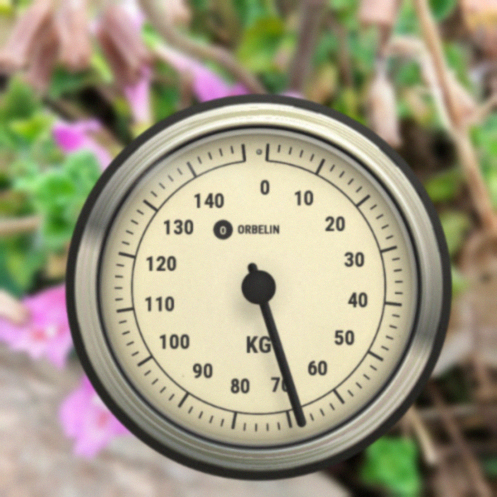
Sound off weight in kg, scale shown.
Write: 68 kg
